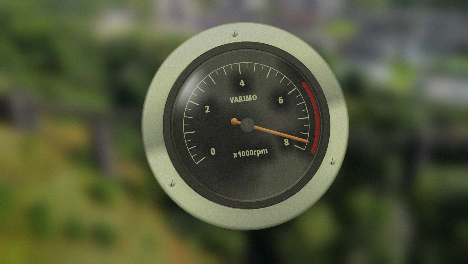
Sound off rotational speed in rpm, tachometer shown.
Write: 7750 rpm
